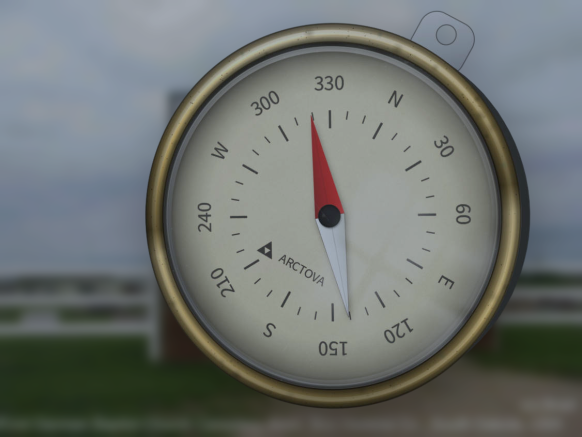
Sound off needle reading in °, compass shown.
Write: 320 °
